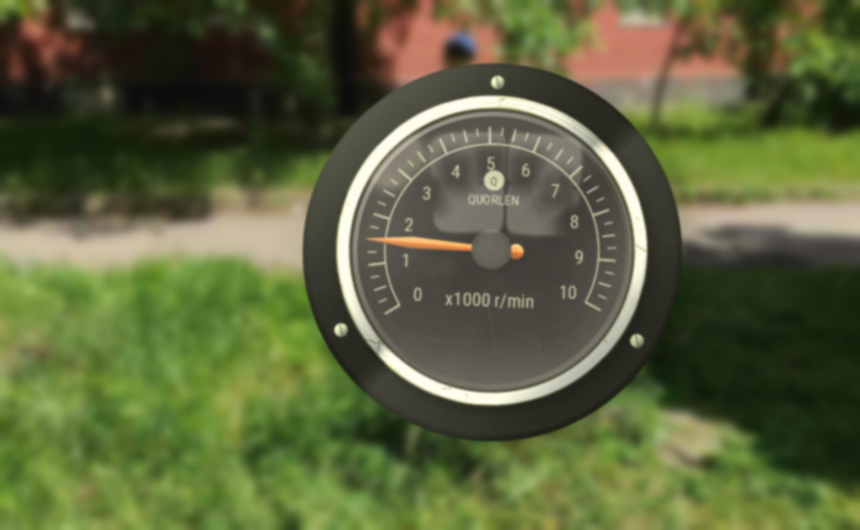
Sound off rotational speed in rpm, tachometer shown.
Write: 1500 rpm
